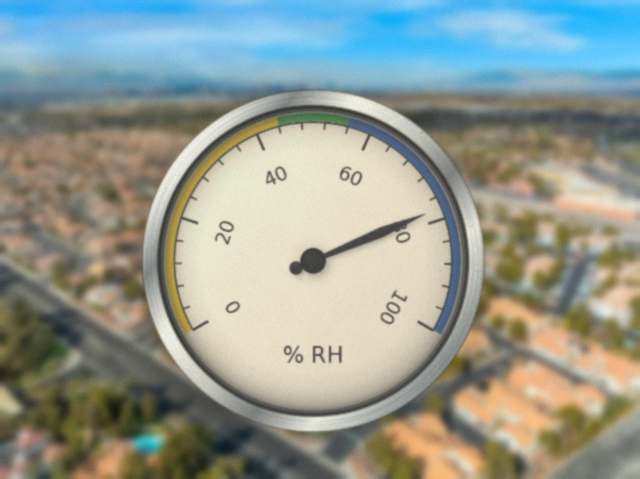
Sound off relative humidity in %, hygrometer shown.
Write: 78 %
